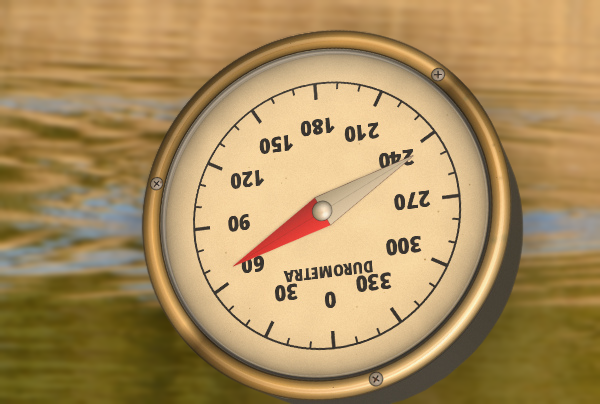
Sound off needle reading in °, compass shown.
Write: 65 °
